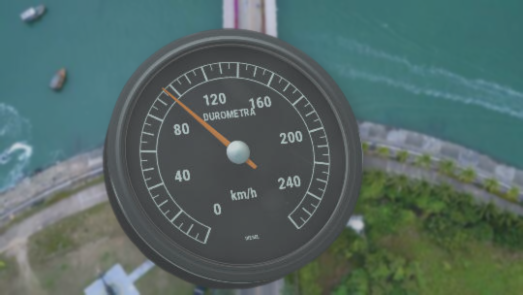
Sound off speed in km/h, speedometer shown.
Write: 95 km/h
